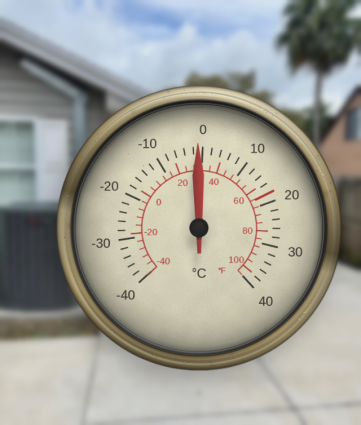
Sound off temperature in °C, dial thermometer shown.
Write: -1 °C
